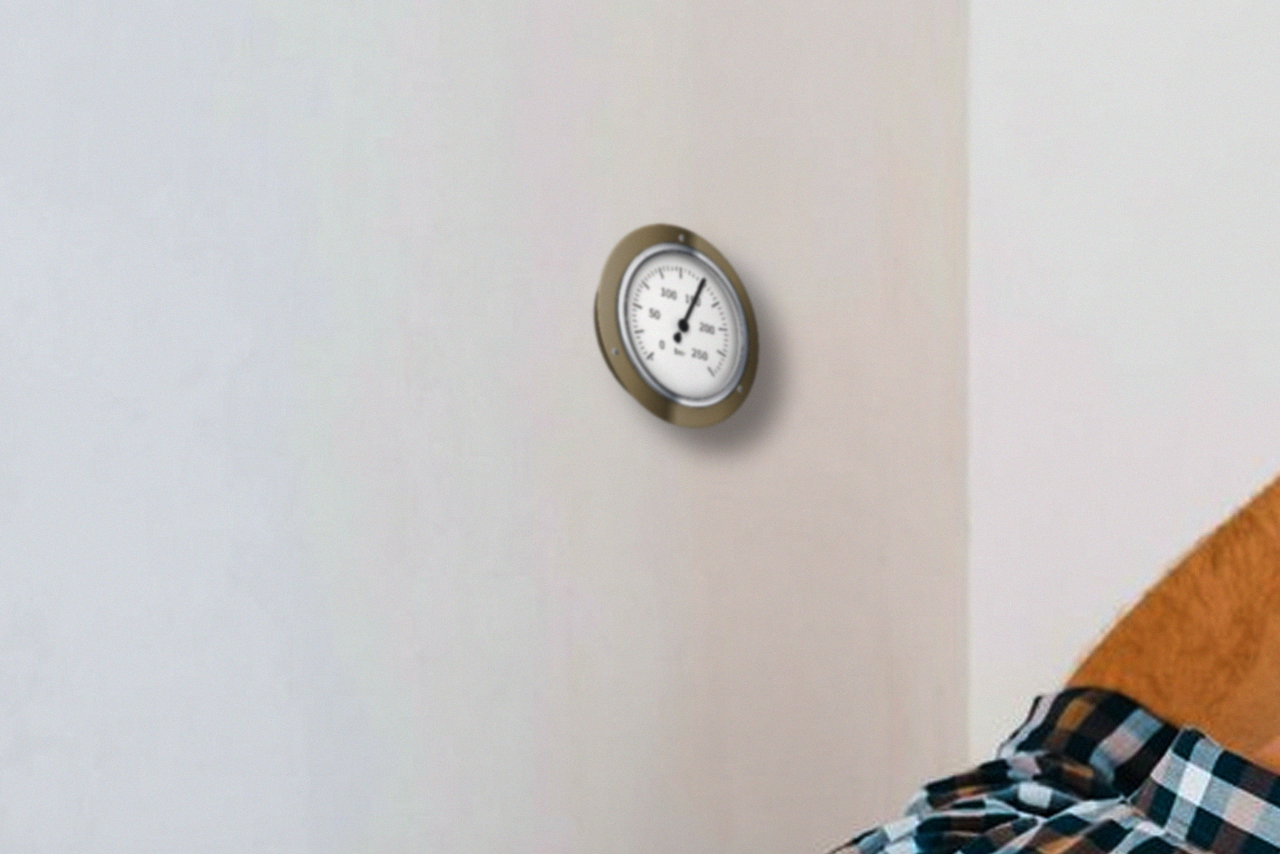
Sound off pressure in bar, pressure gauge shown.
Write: 150 bar
